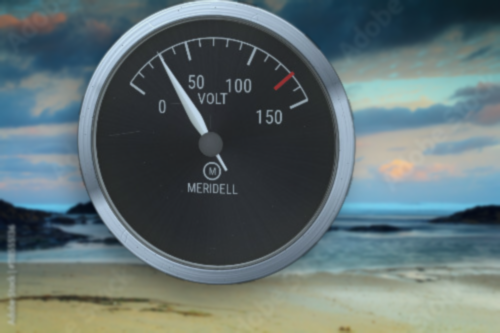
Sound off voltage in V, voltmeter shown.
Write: 30 V
